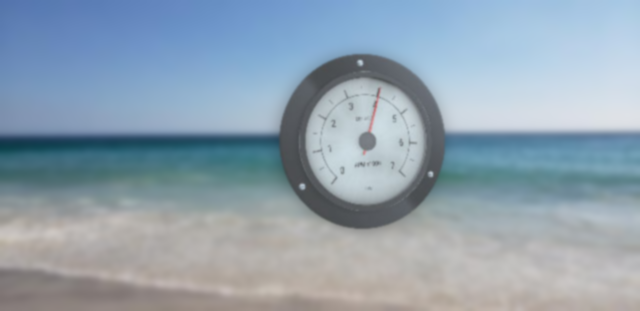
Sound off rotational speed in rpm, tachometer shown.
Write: 4000 rpm
